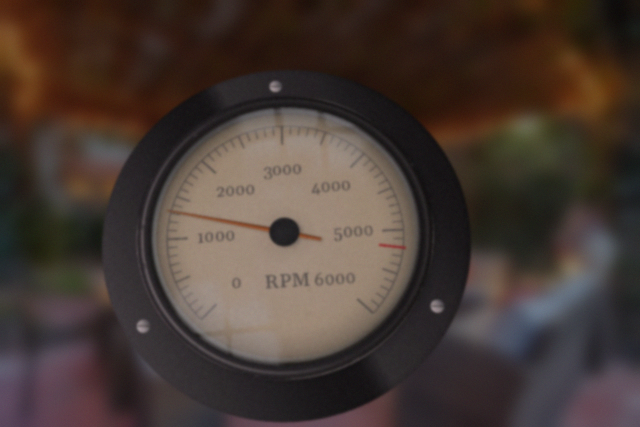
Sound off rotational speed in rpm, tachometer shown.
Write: 1300 rpm
